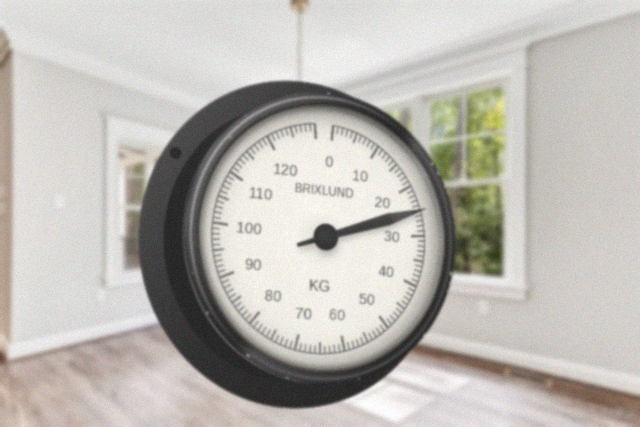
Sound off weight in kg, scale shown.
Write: 25 kg
